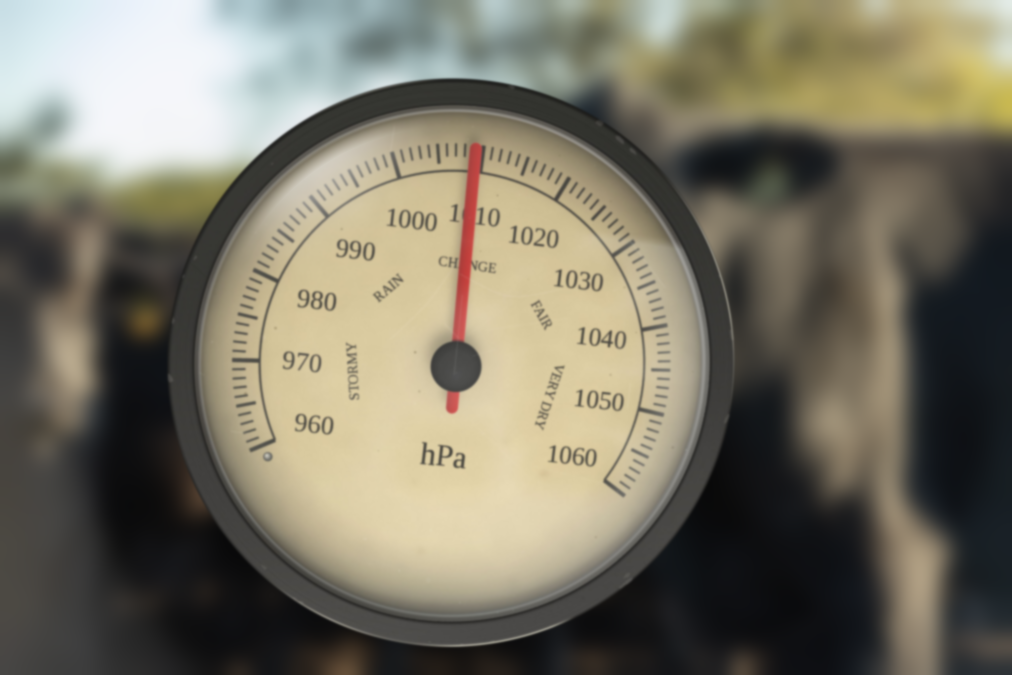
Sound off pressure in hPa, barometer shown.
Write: 1009 hPa
